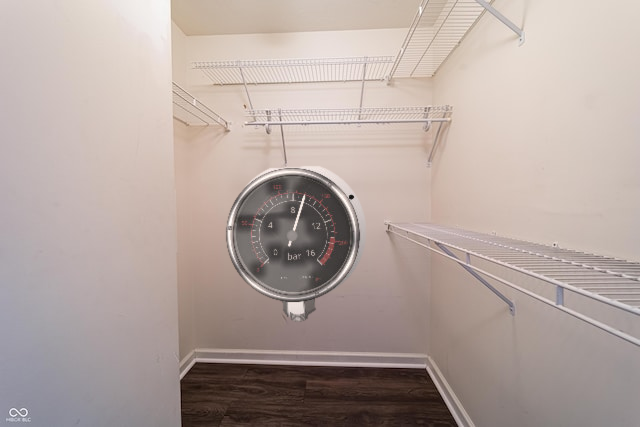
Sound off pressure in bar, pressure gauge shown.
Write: 9 bar
